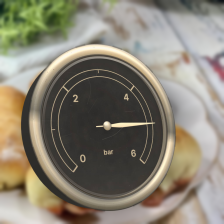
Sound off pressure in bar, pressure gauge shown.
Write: 5 bar
